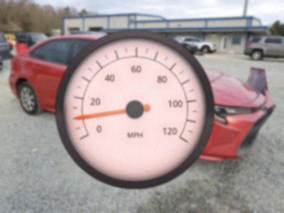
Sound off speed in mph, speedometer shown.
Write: 10 mph
